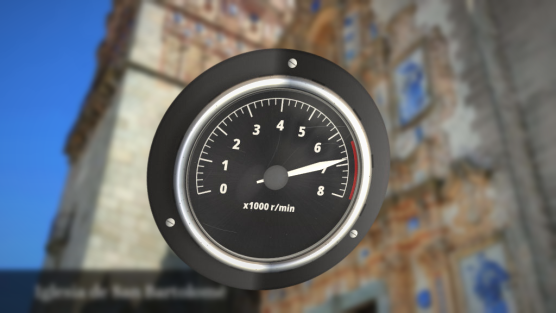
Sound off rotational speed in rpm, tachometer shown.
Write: 6800 rpm
